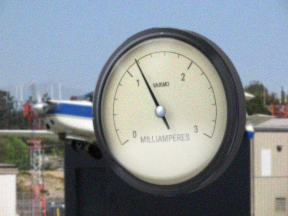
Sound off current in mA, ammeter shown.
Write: 1.2 mA
